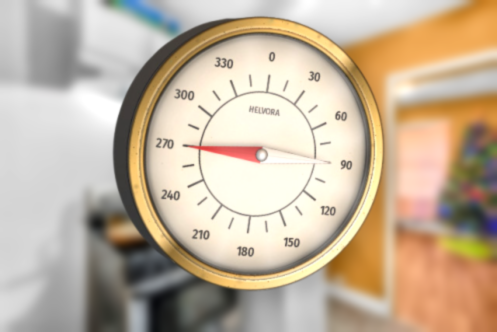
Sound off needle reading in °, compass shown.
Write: 270 °
